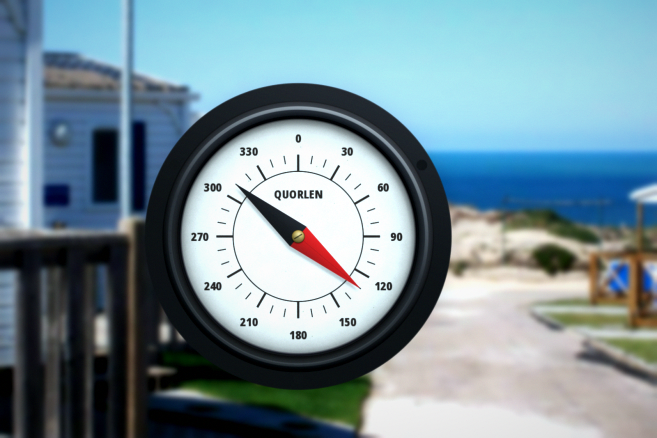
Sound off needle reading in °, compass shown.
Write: 130 °
